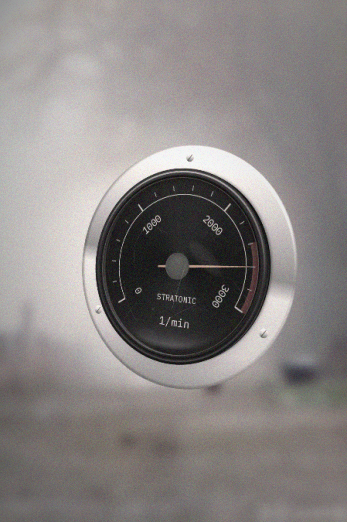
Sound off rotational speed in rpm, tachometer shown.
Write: 2600 rpm
